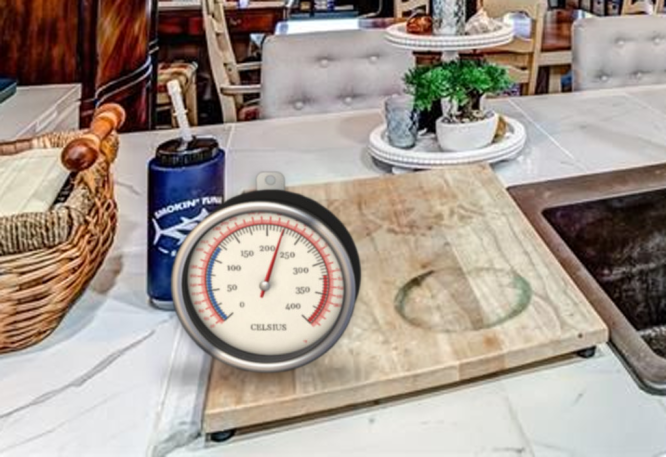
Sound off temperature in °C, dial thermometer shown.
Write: 225 °C
